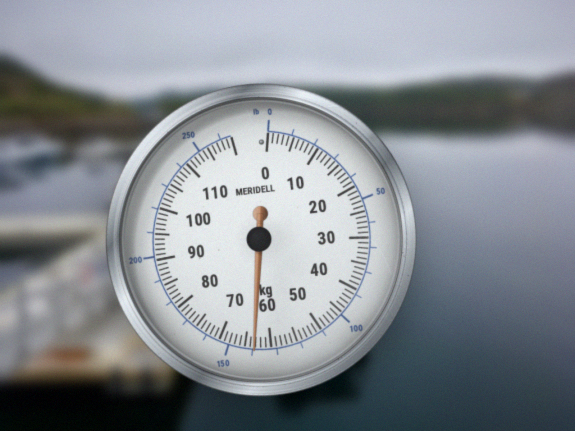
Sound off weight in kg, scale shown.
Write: 63 kg
